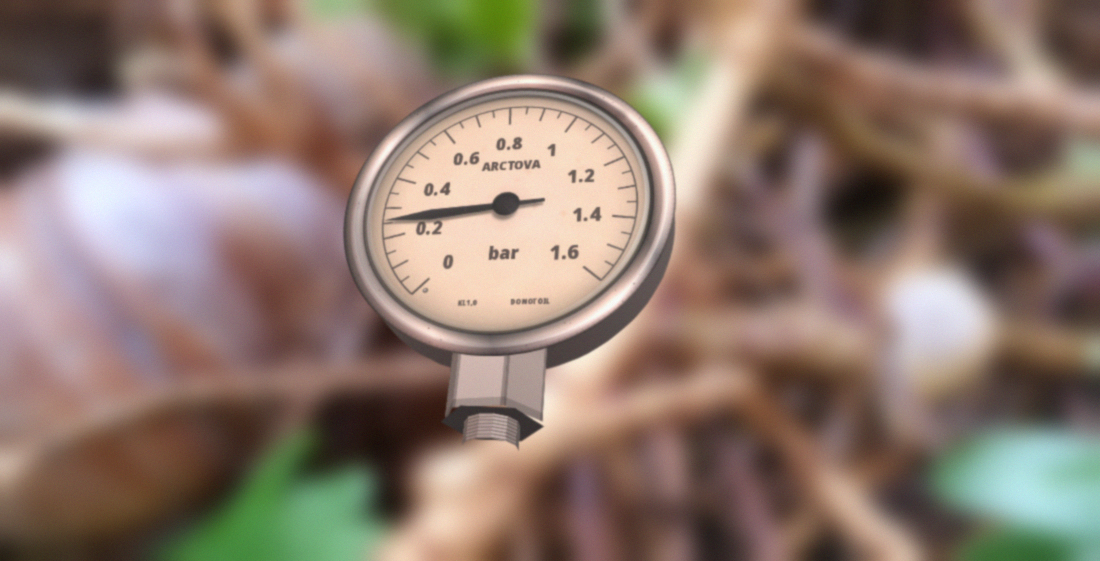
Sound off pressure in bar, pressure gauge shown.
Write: 0.25 bar
